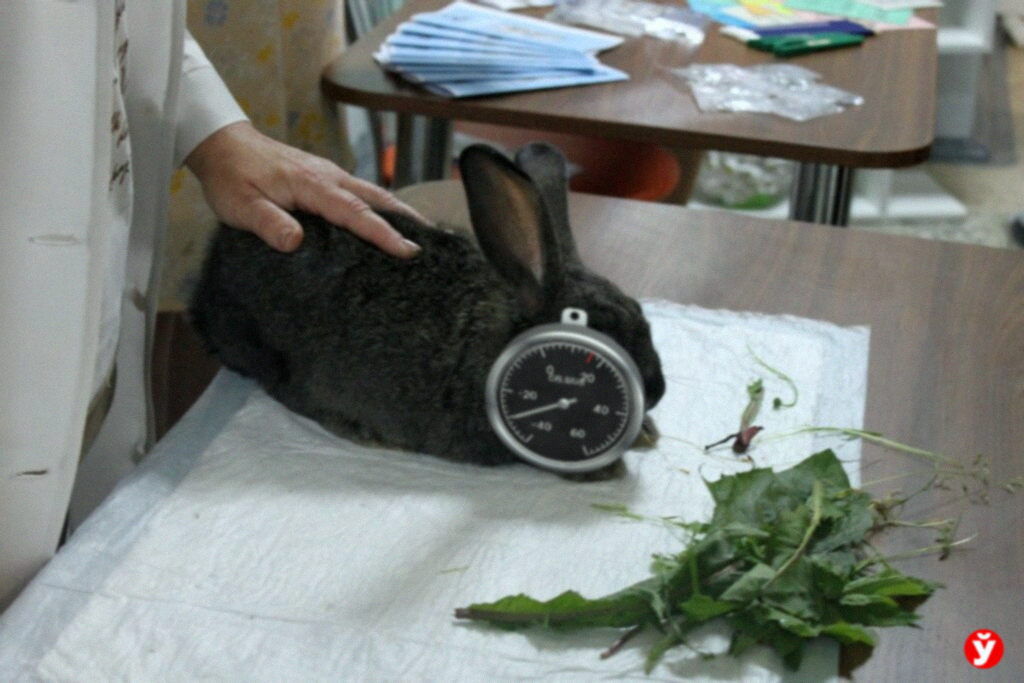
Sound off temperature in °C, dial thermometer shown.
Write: -30 °C
